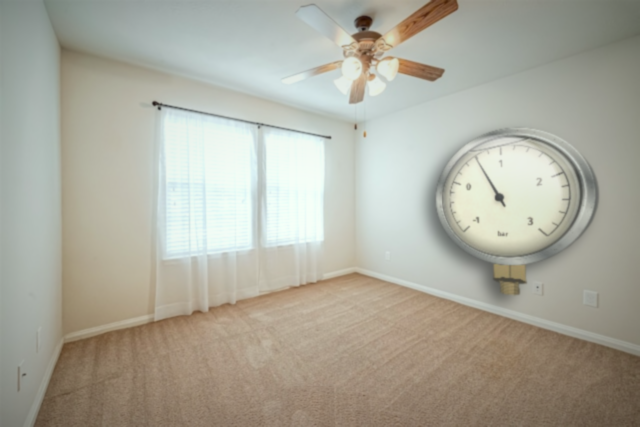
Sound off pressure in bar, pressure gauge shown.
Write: 0.6 bar
